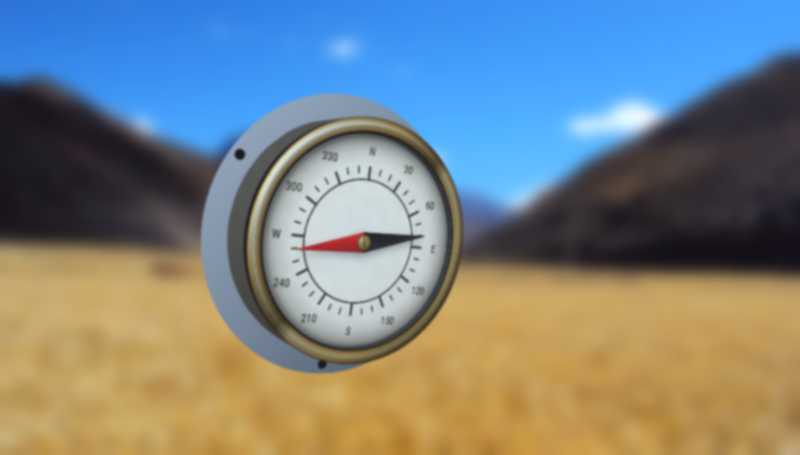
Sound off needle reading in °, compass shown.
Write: 260 °
